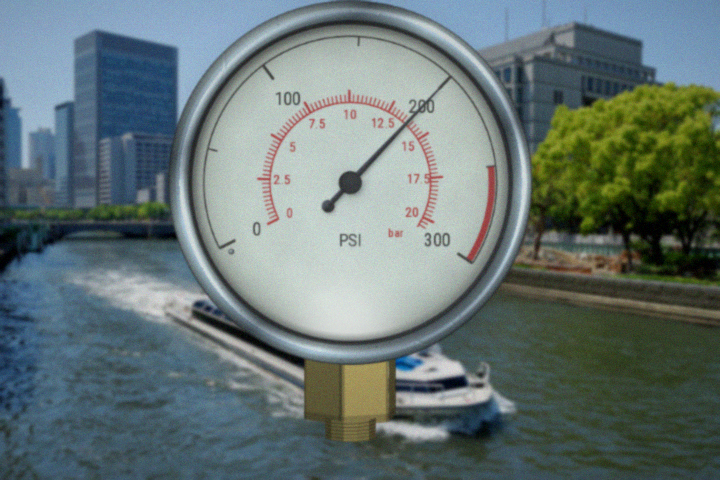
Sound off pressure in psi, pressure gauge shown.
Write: 200 psi
